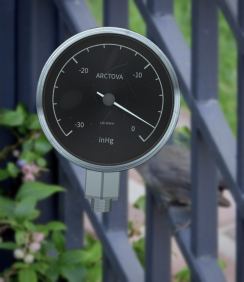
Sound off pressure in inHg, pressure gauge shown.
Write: -2 inHg
